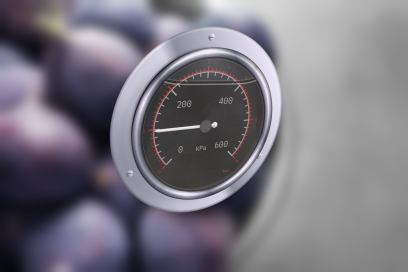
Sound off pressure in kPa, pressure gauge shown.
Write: 100 kPa
